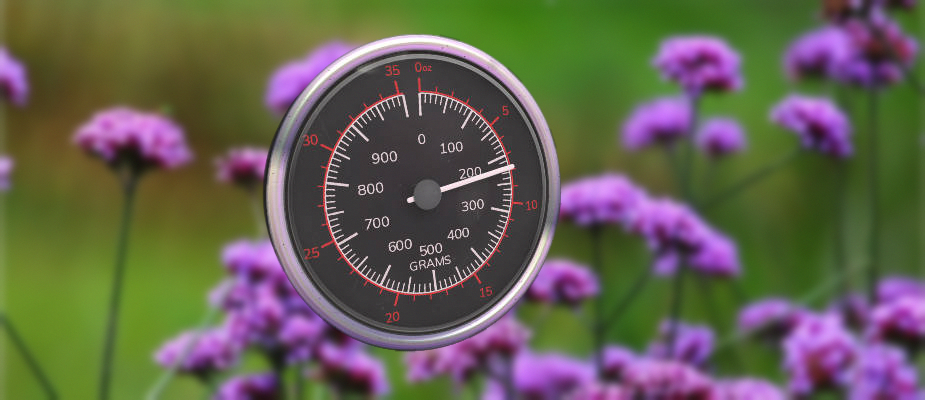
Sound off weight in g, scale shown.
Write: 220 g
